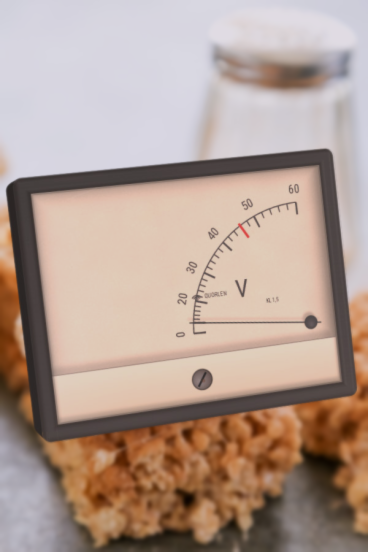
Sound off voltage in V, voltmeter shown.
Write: 10 V
